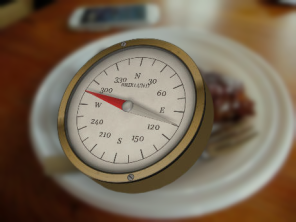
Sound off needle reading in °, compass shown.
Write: 285 °
